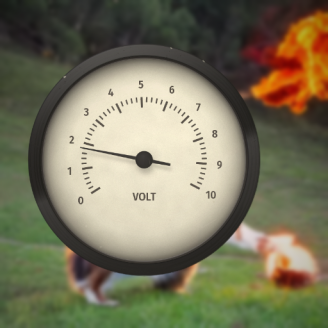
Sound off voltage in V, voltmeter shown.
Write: 1.8 V
